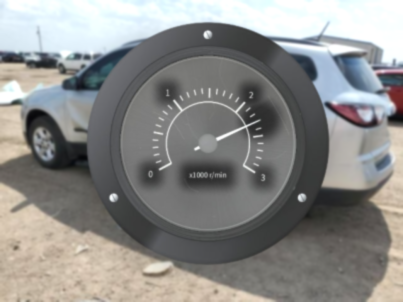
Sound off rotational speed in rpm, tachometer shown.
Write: 2300 rpm
